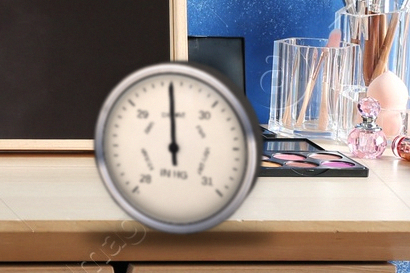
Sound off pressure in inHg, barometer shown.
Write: 29.5 inHg
